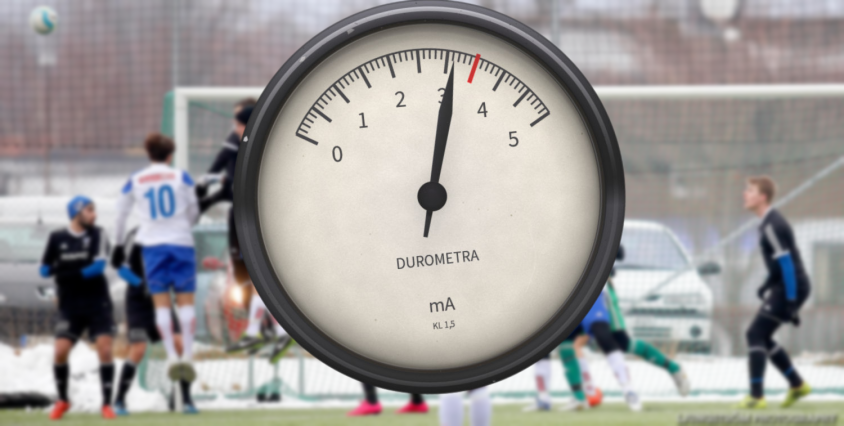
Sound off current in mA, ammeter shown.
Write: 3.1 mA
